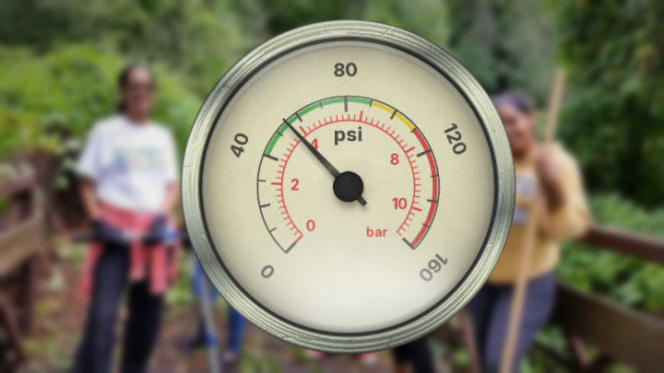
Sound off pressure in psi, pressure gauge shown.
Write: 55 psi
